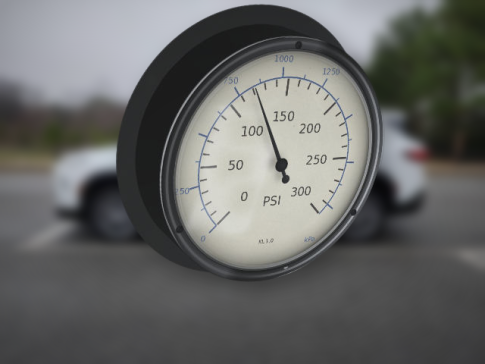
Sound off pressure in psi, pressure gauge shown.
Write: 120 psi
